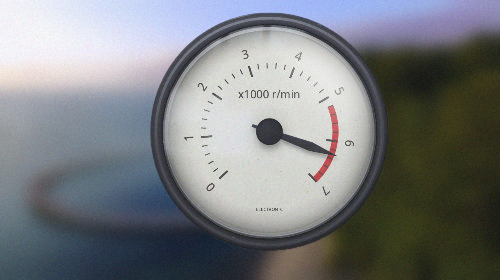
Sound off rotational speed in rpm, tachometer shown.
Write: 6300 rpm
